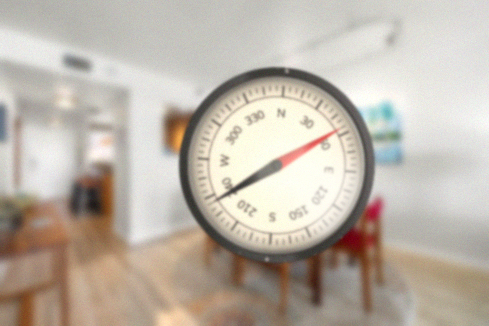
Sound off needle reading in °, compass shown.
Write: 55 °
